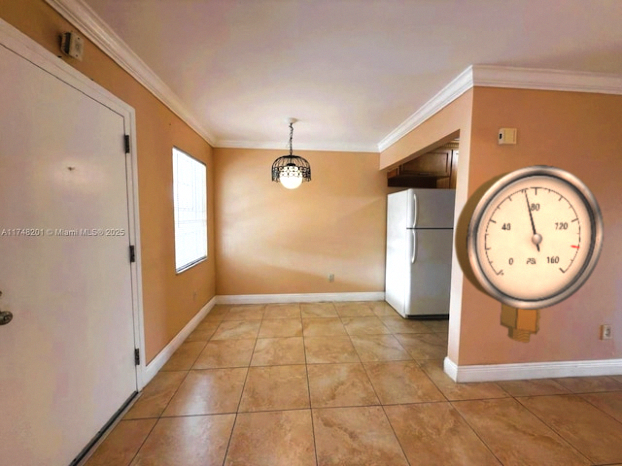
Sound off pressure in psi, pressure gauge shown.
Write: 70 psi
